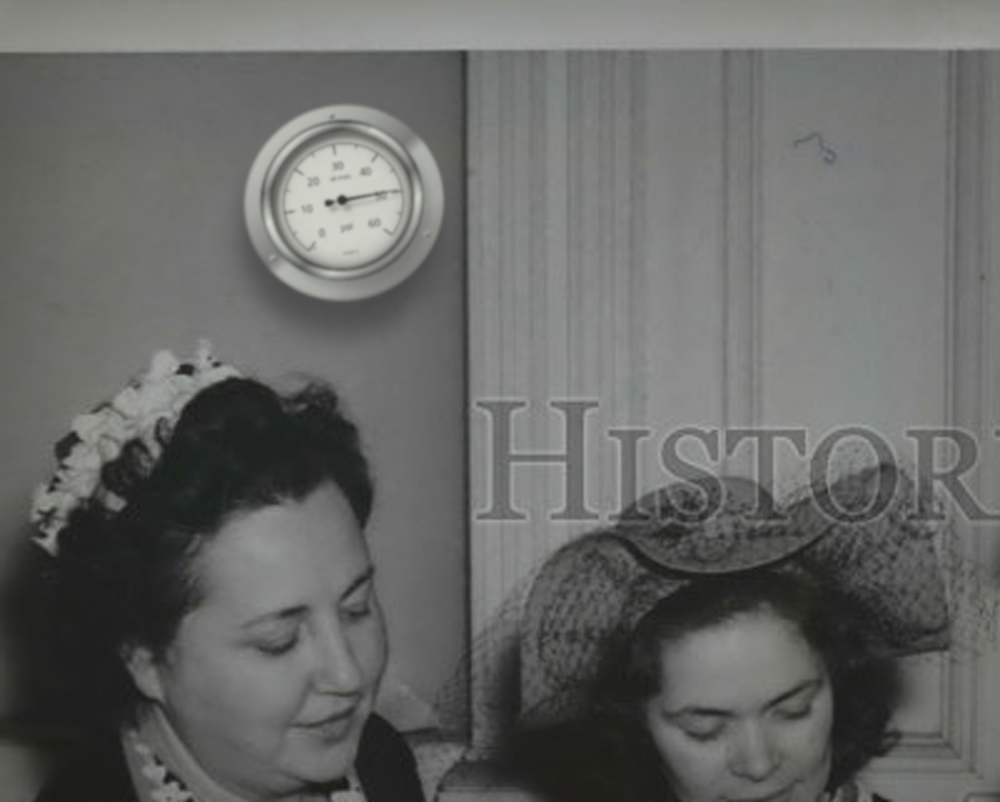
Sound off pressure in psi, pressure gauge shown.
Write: 50 psi
